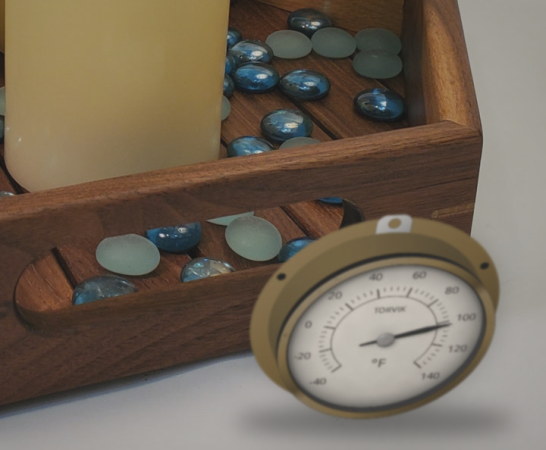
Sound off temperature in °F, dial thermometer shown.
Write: 100 °F
